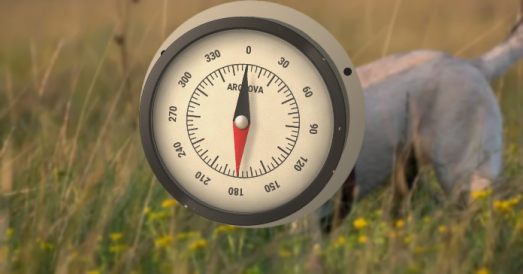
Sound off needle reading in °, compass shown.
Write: 180 °
